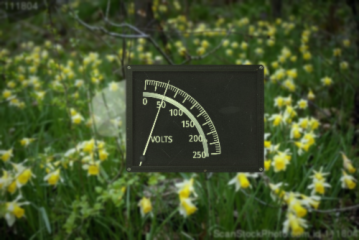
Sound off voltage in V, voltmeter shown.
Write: 50 V
